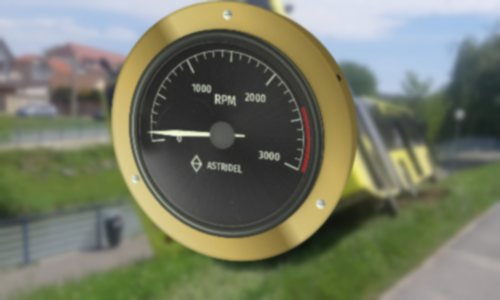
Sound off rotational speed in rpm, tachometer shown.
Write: 100 rpm
